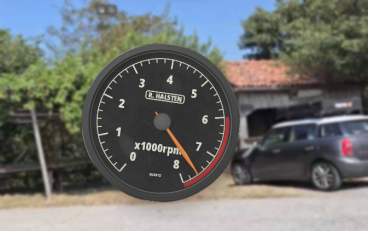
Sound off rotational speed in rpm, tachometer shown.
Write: 7600 rpm
